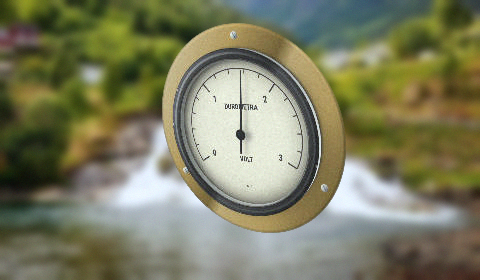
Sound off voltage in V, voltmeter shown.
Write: 1.6 V
